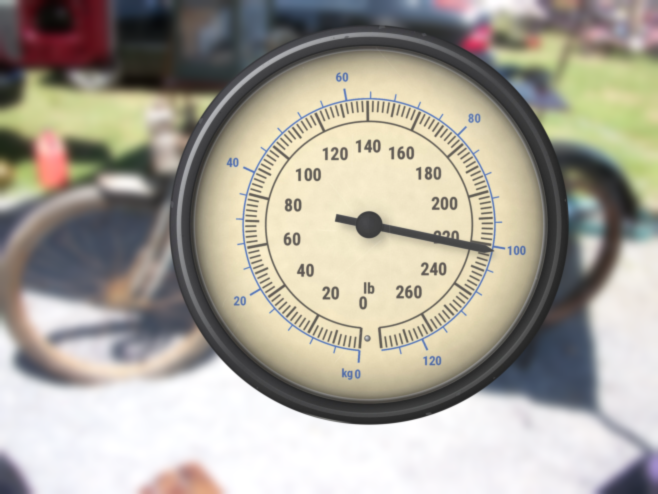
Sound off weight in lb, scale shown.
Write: 222 lb
